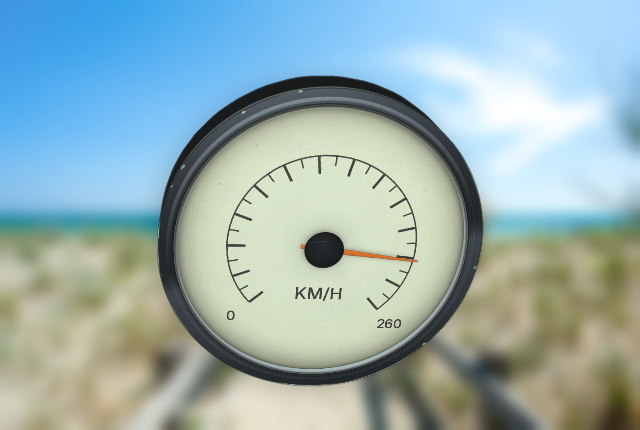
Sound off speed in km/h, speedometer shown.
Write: 220 km/h
